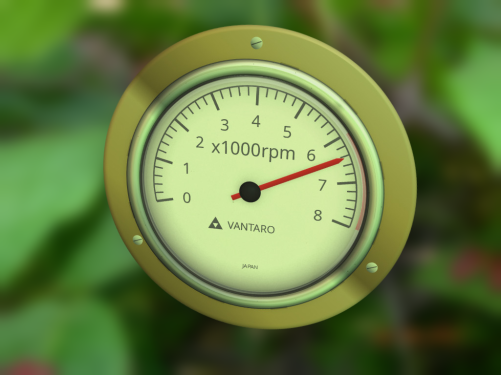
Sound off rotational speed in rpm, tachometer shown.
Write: 6400 rpm
